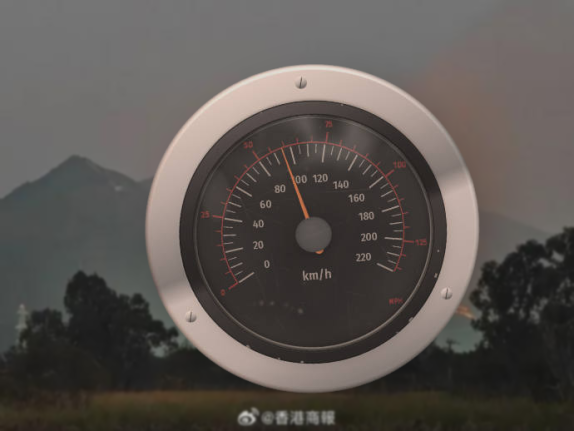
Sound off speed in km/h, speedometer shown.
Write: 95 km/h
